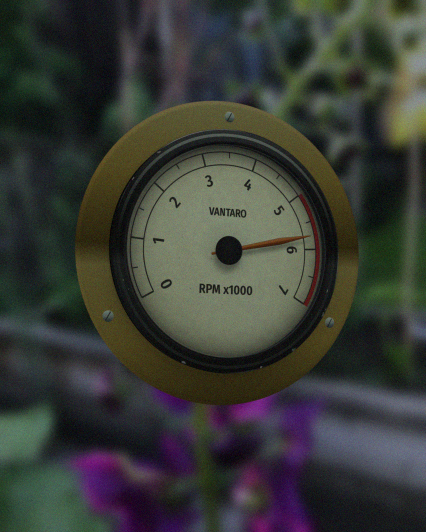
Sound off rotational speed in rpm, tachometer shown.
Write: 5750 rpm
